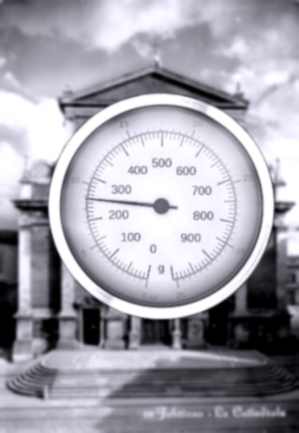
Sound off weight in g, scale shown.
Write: 250 g
